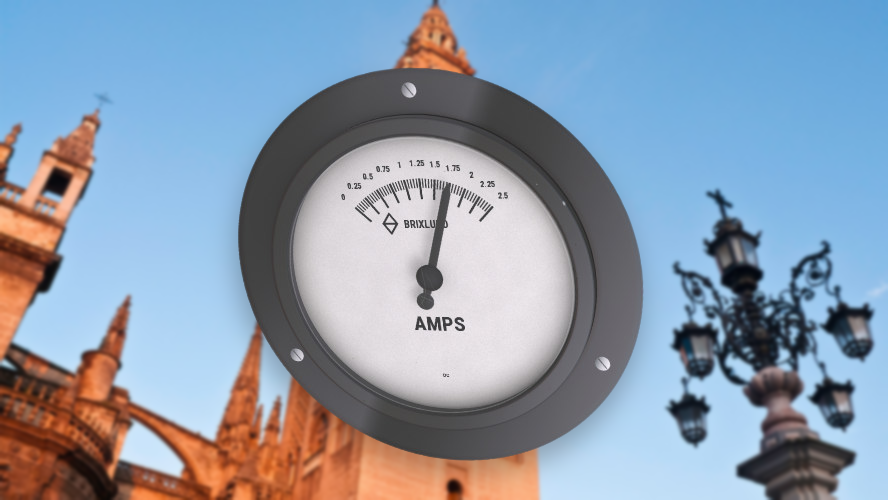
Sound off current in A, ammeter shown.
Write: 1.75 A
